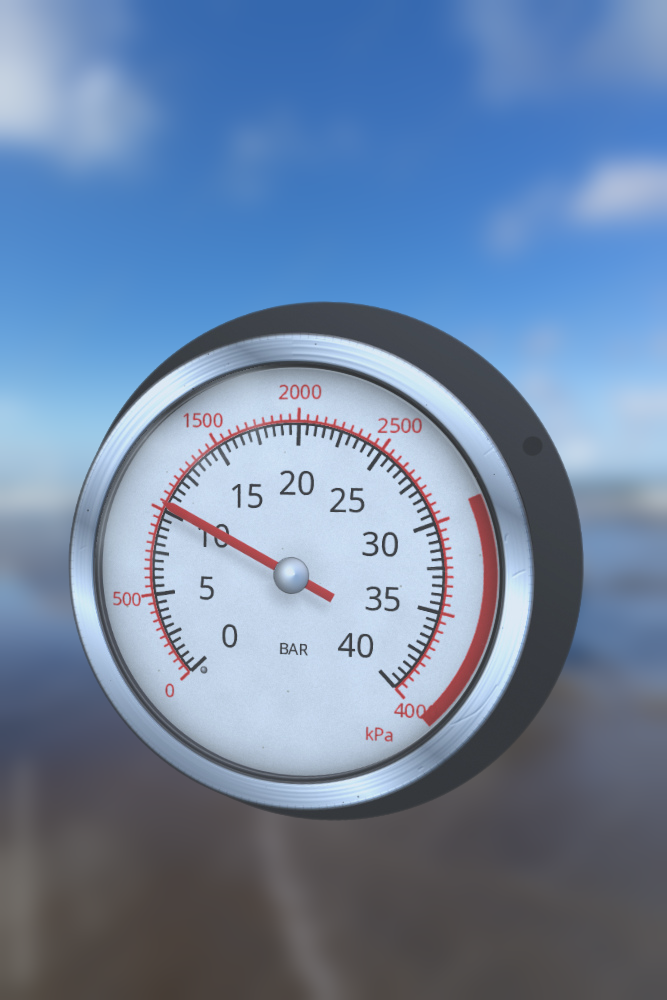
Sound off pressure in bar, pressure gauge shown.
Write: 10.5 bar
